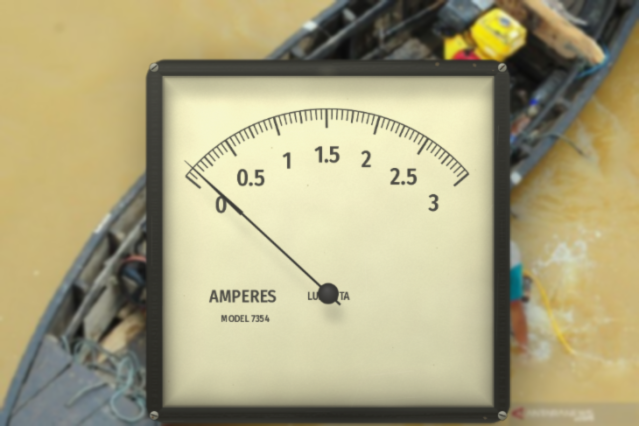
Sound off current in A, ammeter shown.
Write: 0.1 A
